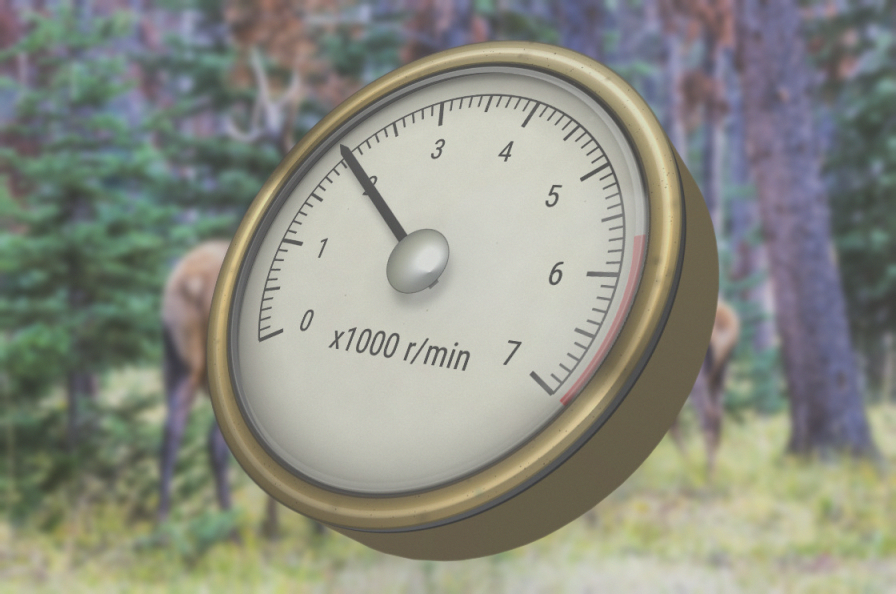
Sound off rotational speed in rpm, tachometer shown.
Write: 2000 rpm
